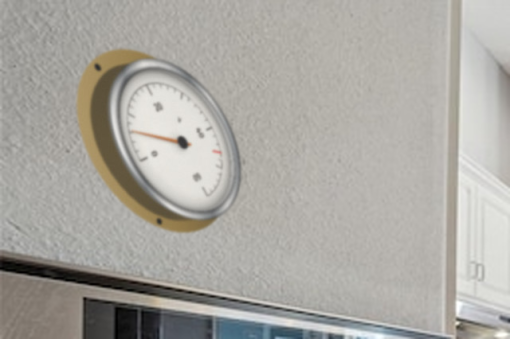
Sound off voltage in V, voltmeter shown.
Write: 6 V
